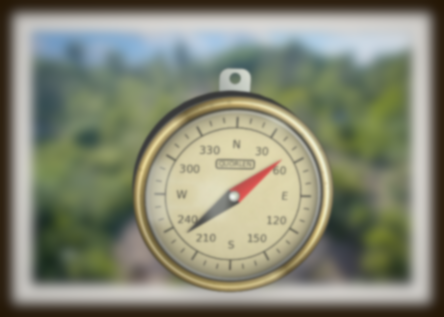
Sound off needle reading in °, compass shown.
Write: 50 °
